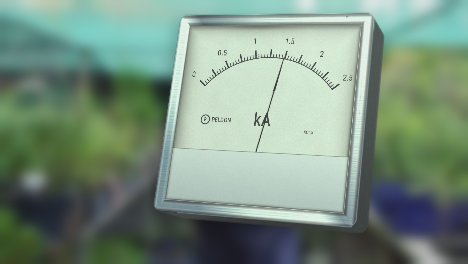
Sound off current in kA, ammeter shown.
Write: 1.5 kA
